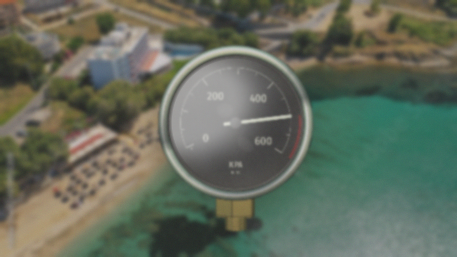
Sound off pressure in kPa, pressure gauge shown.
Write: 500 kPa
